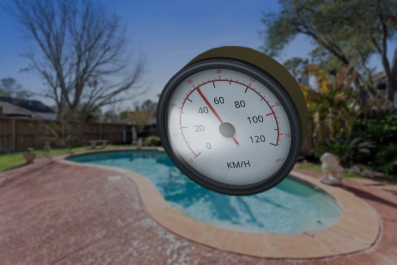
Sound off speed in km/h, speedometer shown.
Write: 50 km/h
